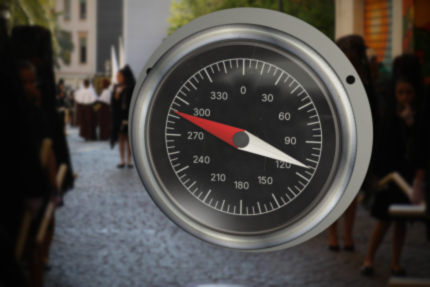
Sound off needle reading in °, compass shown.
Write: 290 °
